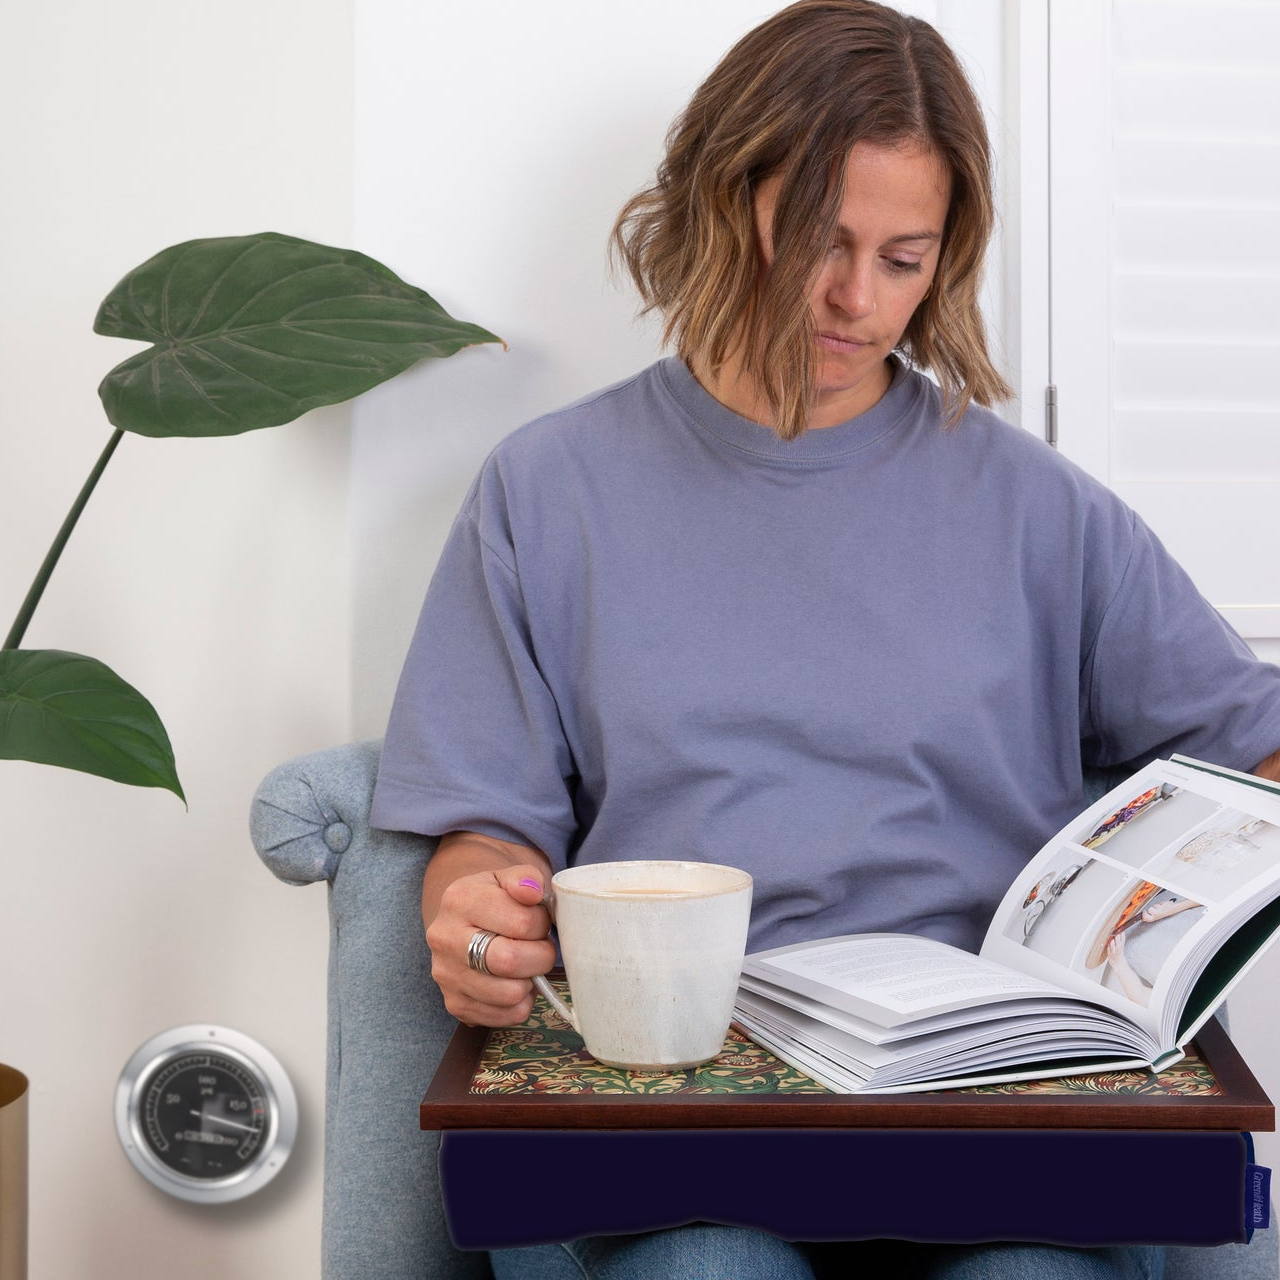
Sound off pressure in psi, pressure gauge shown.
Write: 175 psi
